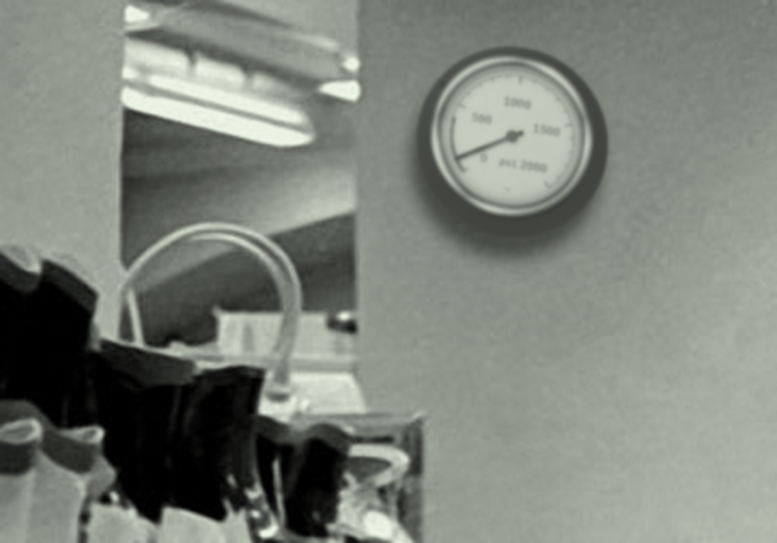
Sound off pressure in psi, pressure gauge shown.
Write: 100 psi
